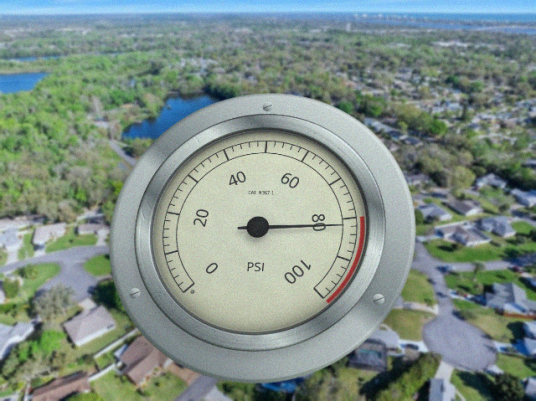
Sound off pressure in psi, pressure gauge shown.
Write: 82 psi
